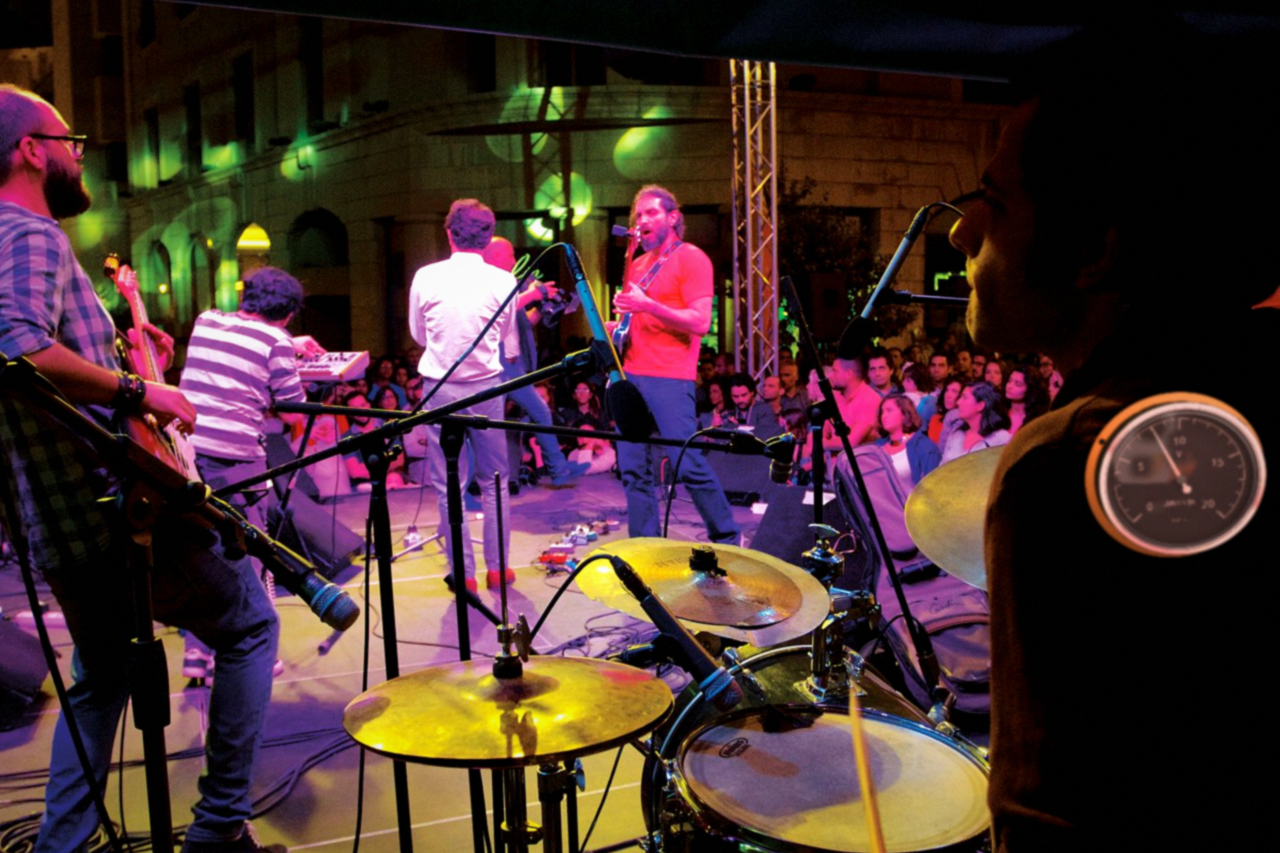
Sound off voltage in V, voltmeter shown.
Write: 8 V
